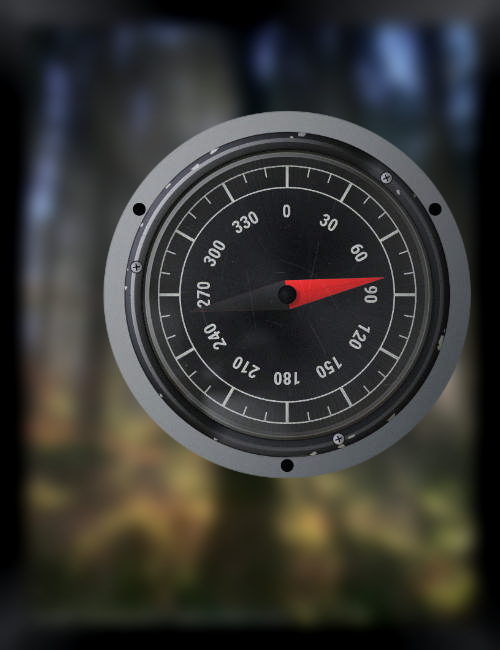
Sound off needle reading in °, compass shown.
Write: 80 °
